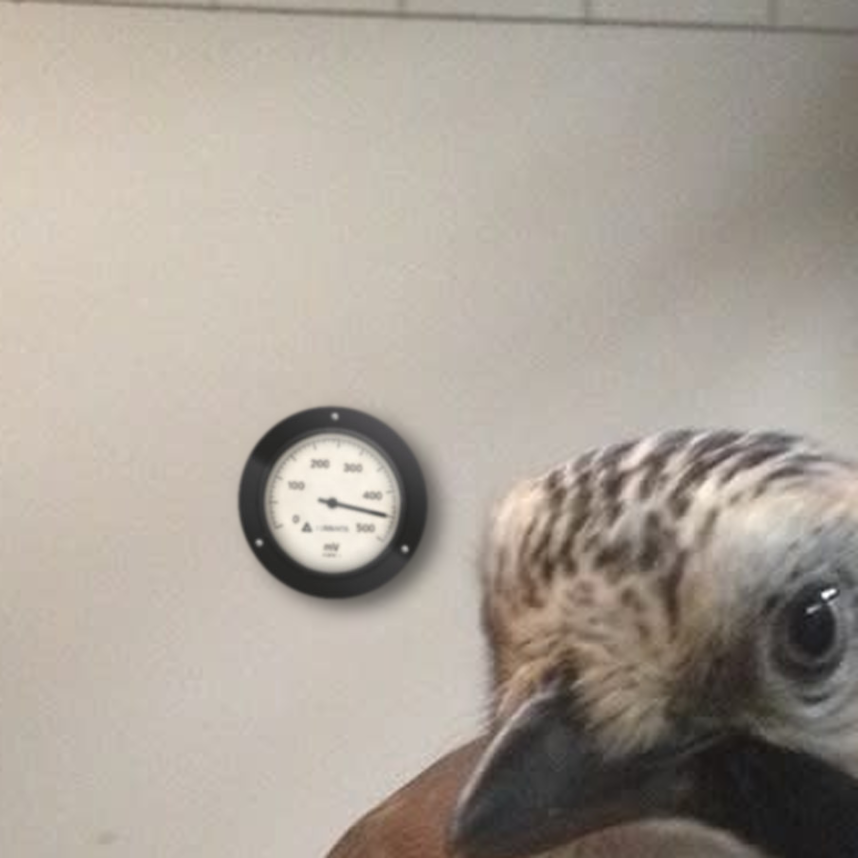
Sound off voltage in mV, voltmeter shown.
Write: 450 mV
